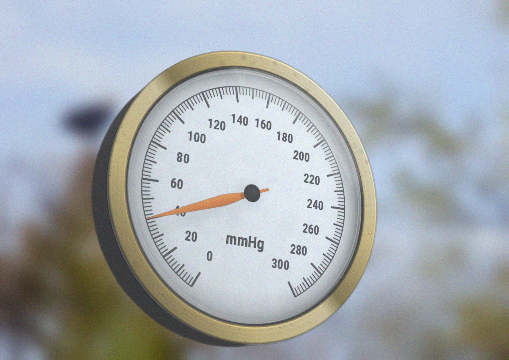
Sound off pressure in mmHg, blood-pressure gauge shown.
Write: 40 mmHg
